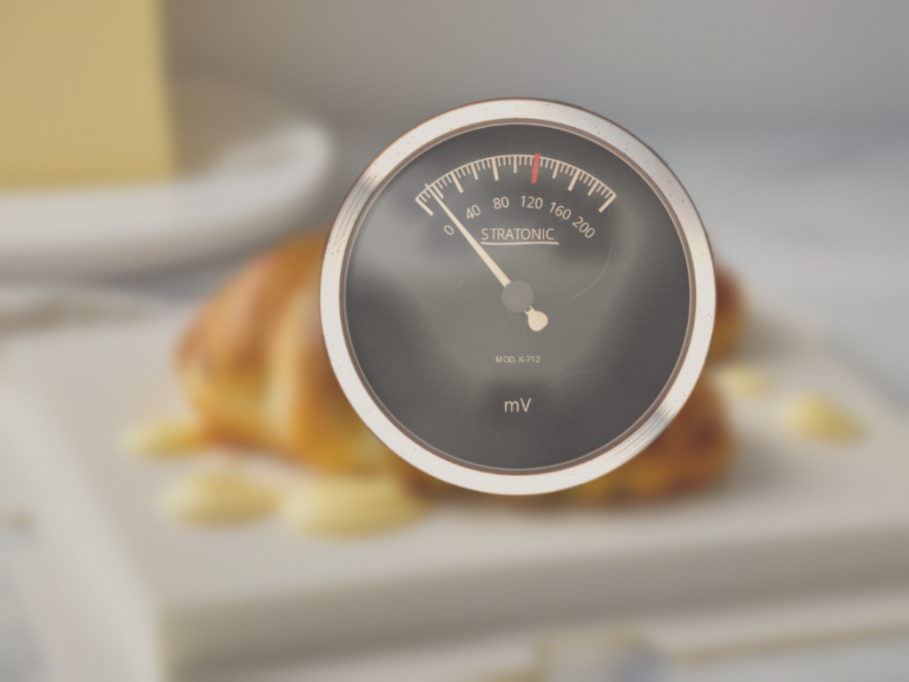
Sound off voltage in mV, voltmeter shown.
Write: 15 mV
